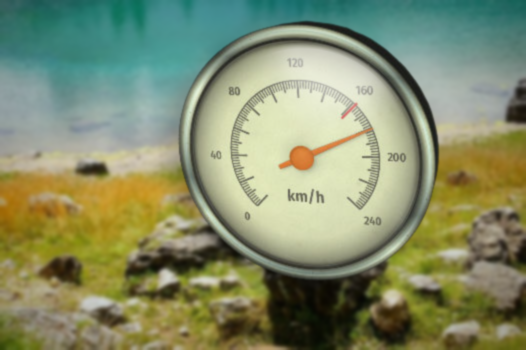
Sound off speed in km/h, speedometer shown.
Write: 180 km/h
